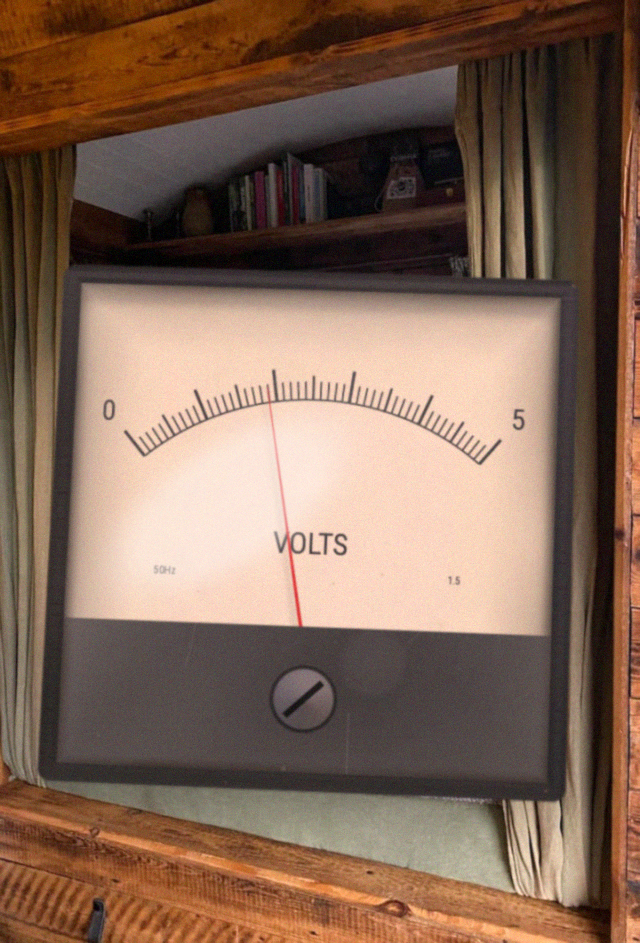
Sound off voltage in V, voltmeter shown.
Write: 1.9 V
